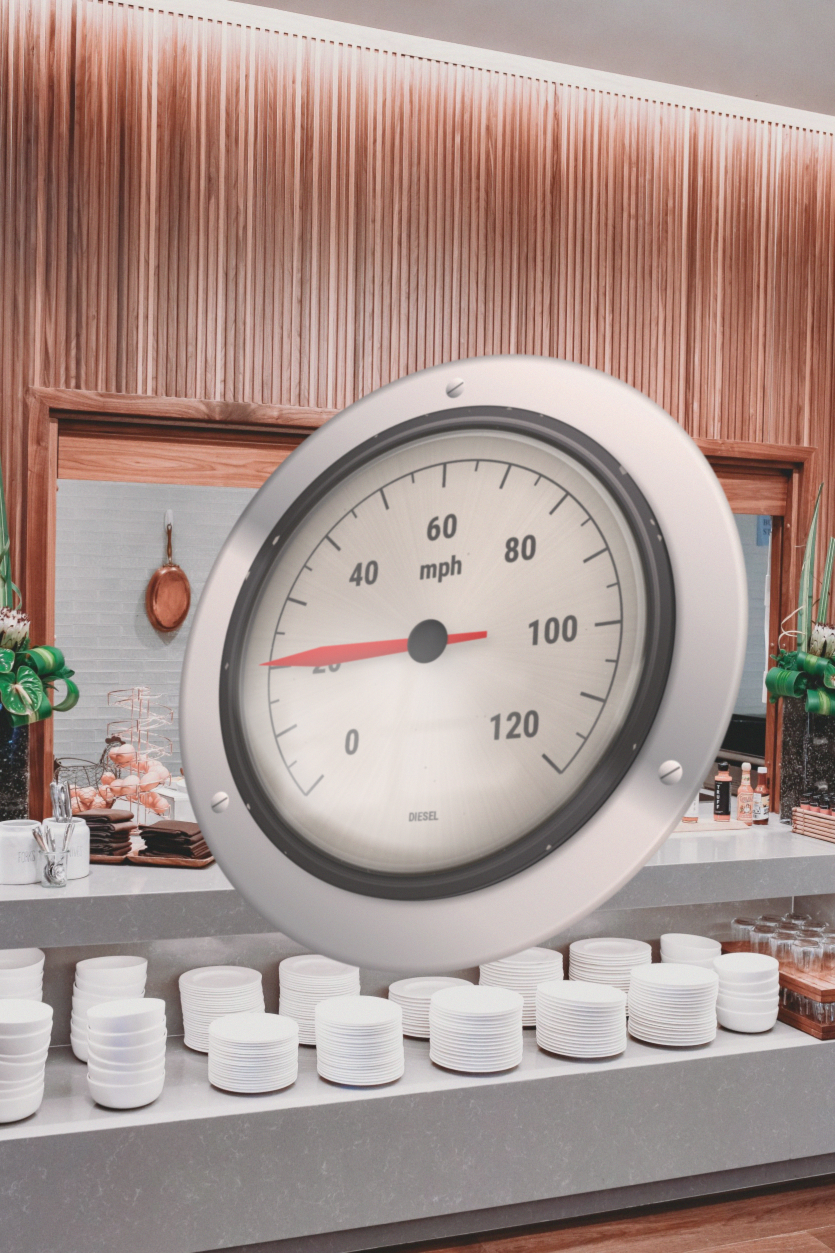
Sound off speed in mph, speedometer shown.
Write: 20 mph
